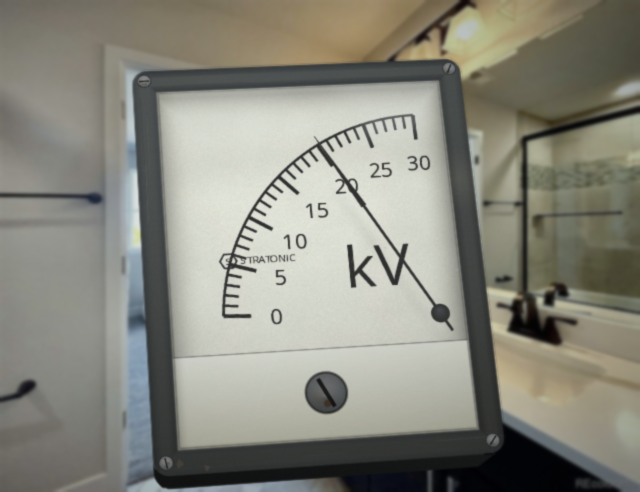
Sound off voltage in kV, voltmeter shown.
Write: 20 kV
